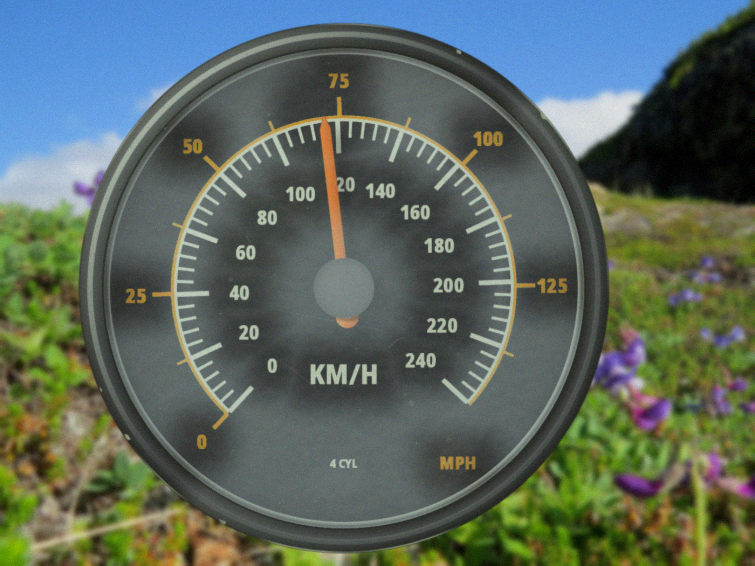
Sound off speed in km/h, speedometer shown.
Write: 116 km/h
